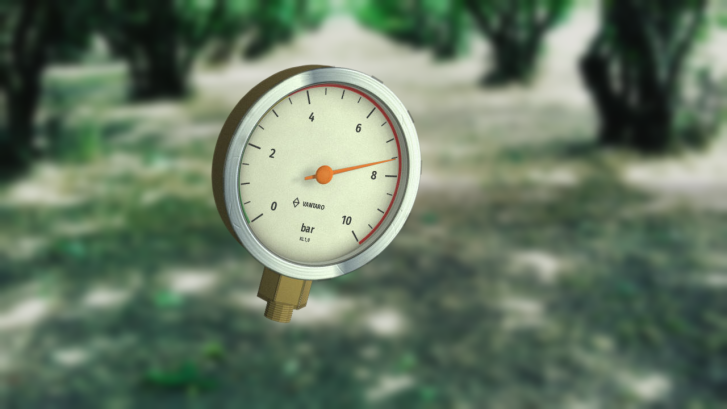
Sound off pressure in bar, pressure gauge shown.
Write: 7.5 bar
